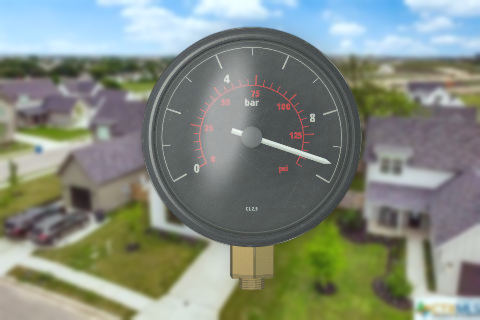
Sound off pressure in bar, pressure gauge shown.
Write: 9.5 bar
